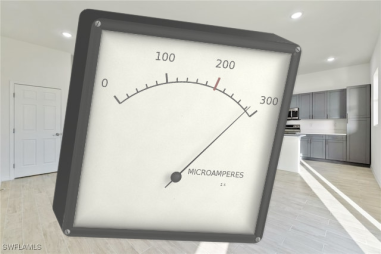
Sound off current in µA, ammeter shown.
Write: 280 µA
